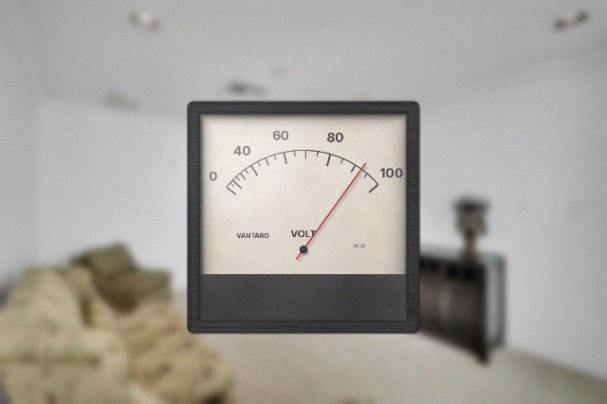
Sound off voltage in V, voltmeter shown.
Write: 92.5 V
